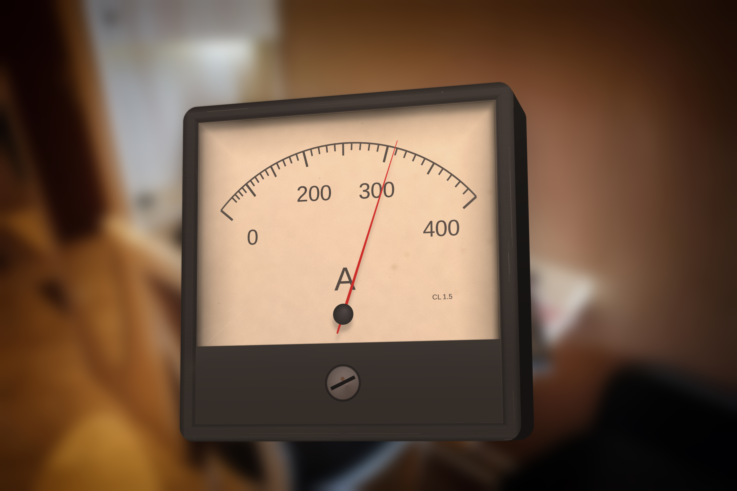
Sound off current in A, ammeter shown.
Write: 310 A
